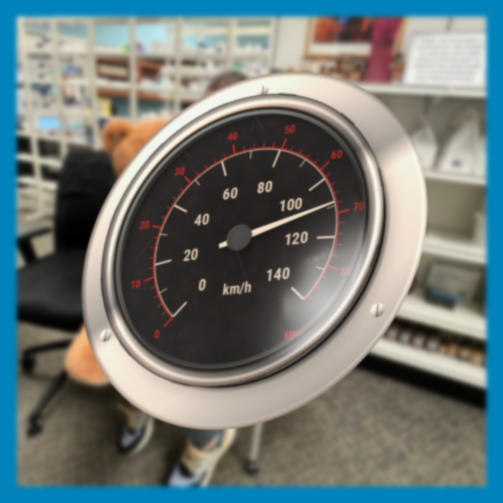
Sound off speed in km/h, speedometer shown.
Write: 110 km/h
